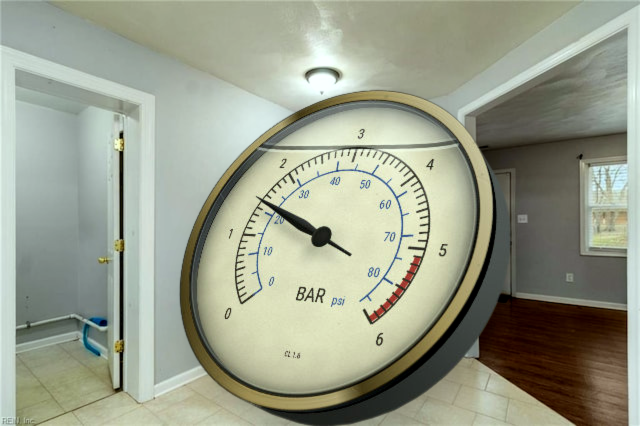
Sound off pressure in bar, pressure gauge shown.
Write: 1.5 bar
